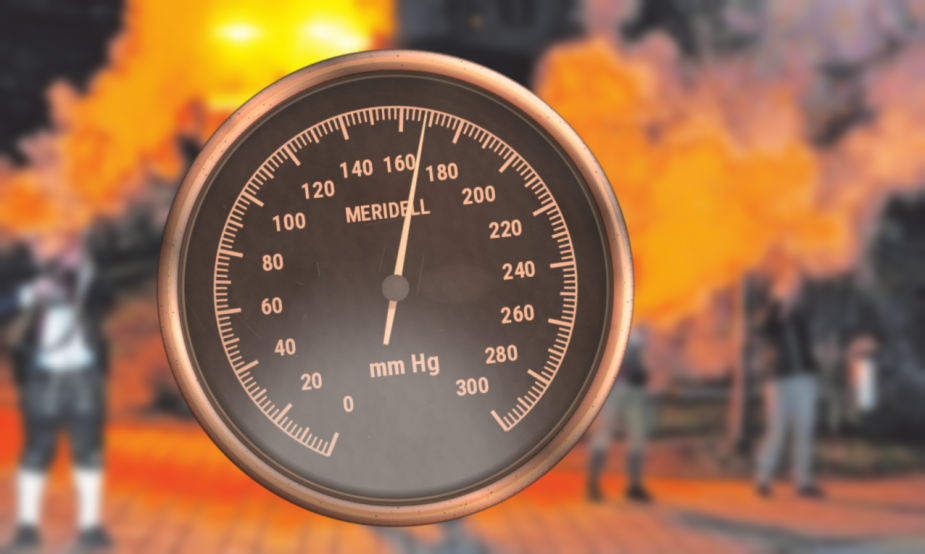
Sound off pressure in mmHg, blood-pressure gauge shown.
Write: 168 mmHg
